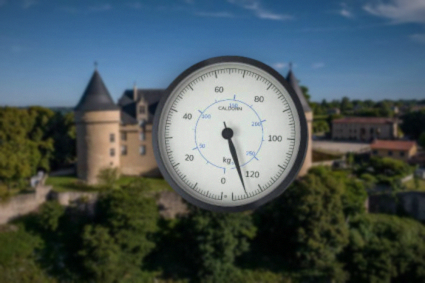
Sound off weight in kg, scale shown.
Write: 125 kg
